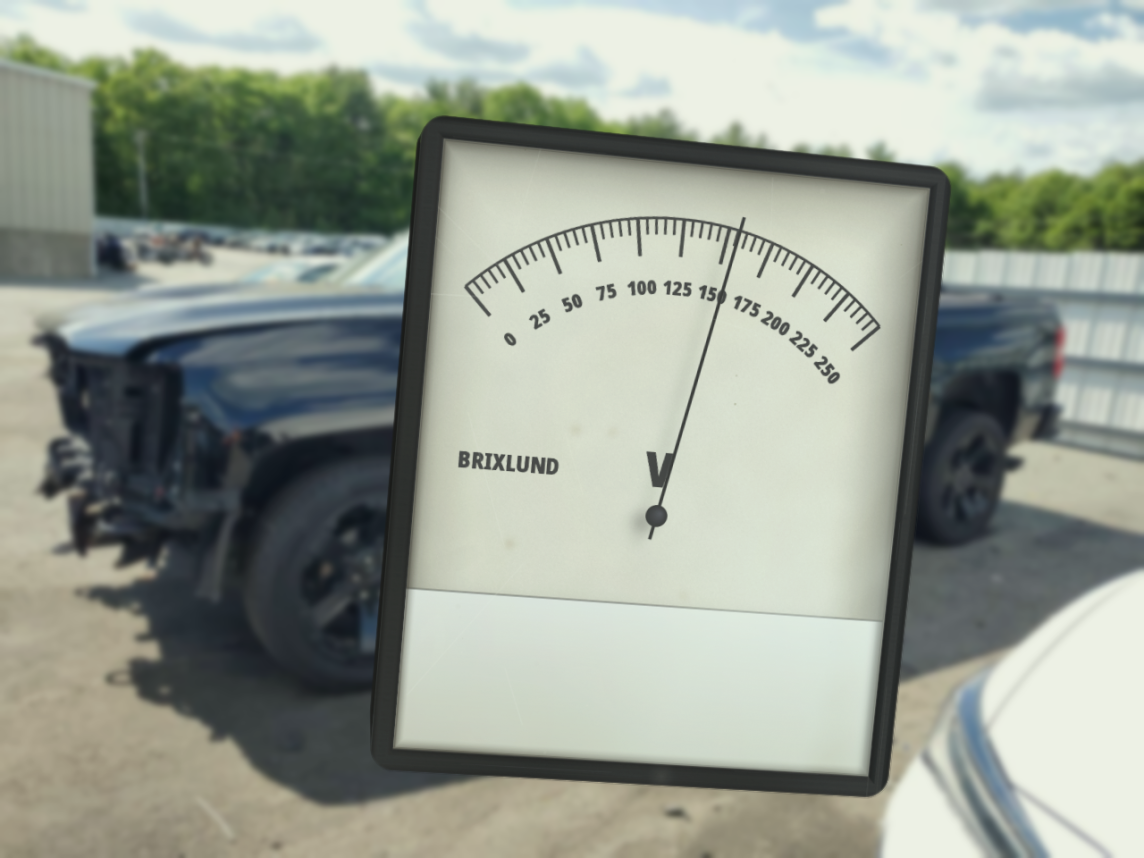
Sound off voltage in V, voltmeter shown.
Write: 155 V
